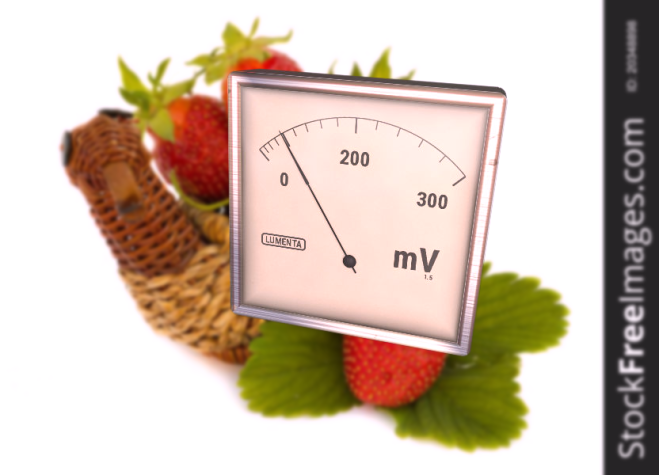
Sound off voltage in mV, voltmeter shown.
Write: 100 mV
